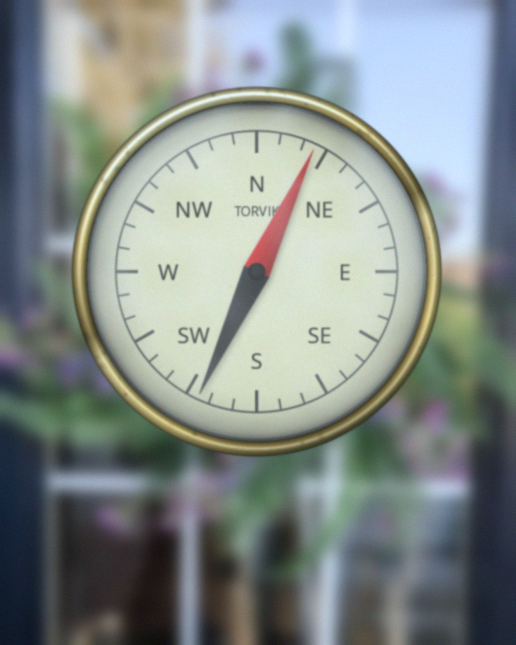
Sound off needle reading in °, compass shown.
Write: 25 °
